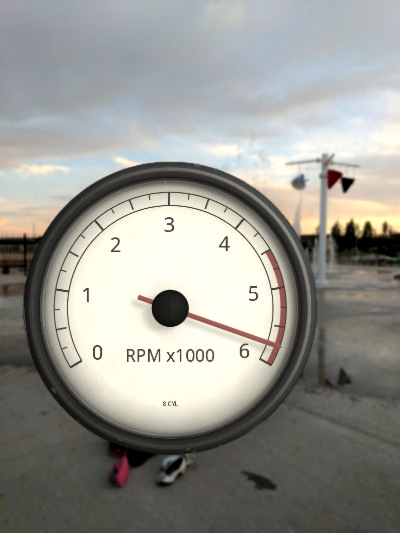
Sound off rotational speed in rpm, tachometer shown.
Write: 5750 rpm
